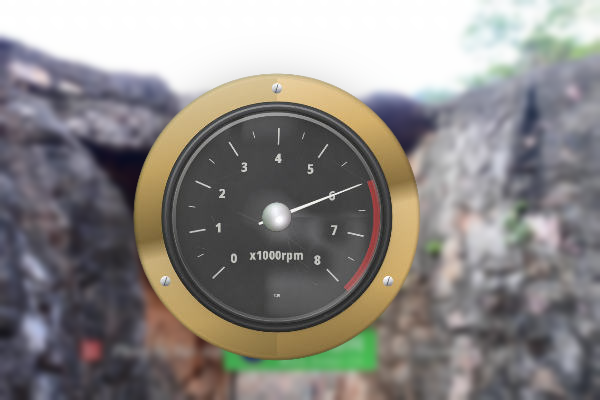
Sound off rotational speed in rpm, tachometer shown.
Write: 6000 rpm
